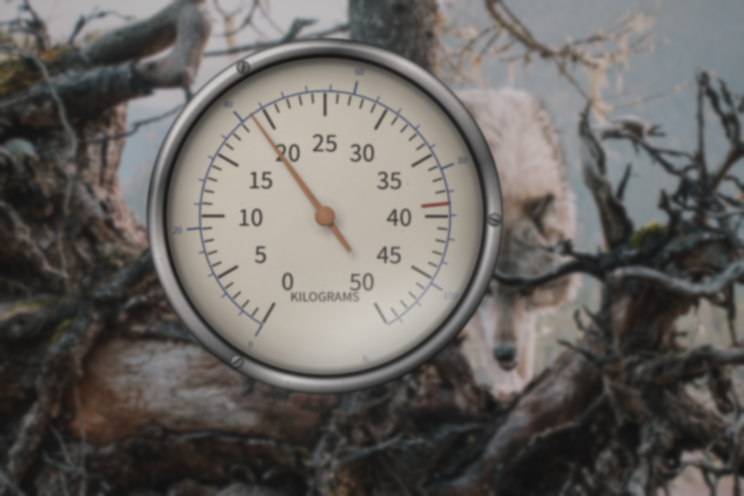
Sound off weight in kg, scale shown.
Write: 19 kg
